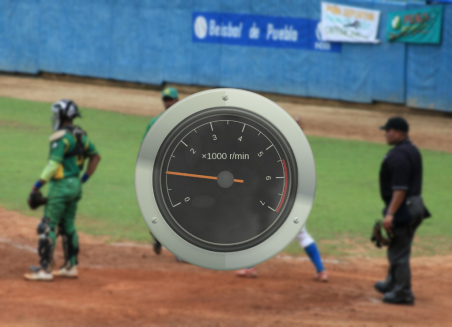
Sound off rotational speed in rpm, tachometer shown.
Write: 1000 rpm
